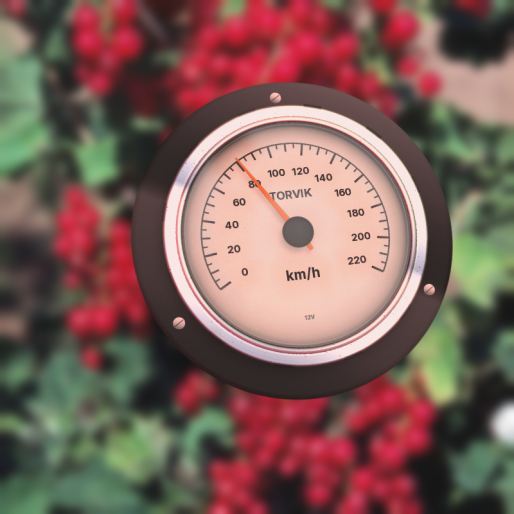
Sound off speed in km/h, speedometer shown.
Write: 80 km/h
